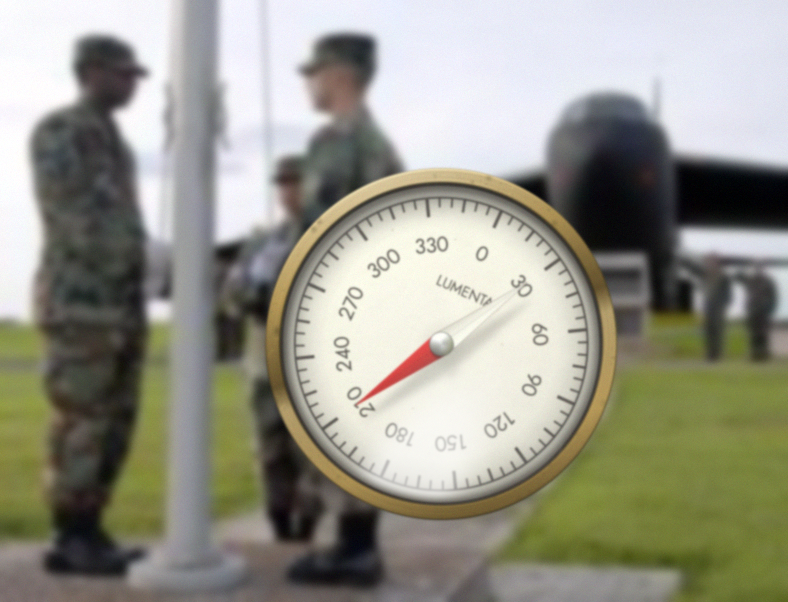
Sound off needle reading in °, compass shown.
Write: 210 °
